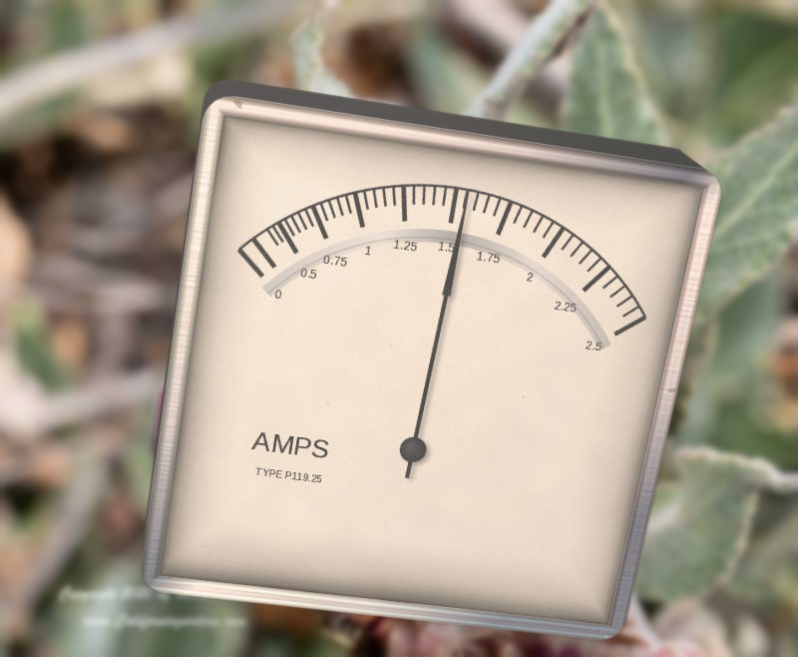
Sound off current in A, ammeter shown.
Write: 1.55 A
